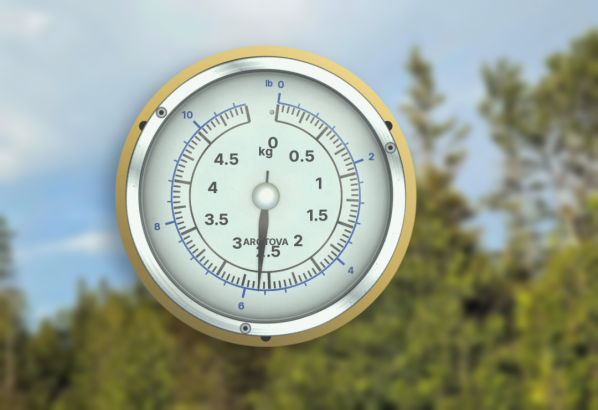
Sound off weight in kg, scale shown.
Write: 2.6 kg
